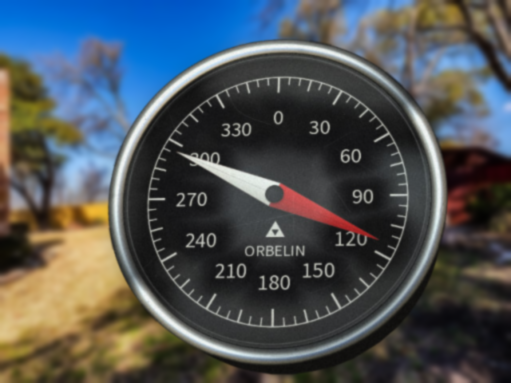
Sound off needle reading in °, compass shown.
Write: 115 °
